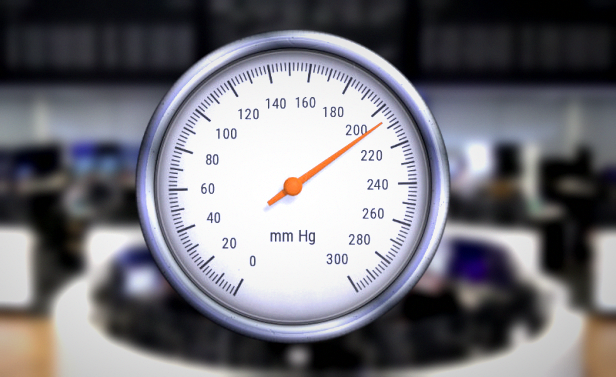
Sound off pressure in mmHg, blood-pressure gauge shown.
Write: 206 mmHg
